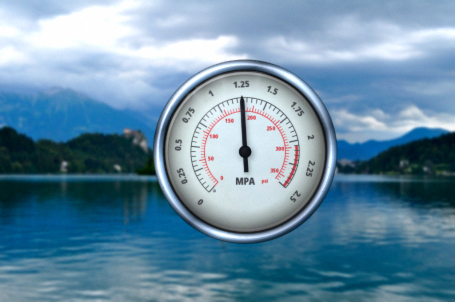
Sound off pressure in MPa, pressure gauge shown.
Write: 1.25 MPa
